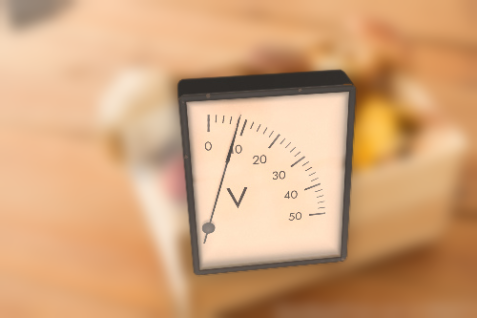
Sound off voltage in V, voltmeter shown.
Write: 8 V
